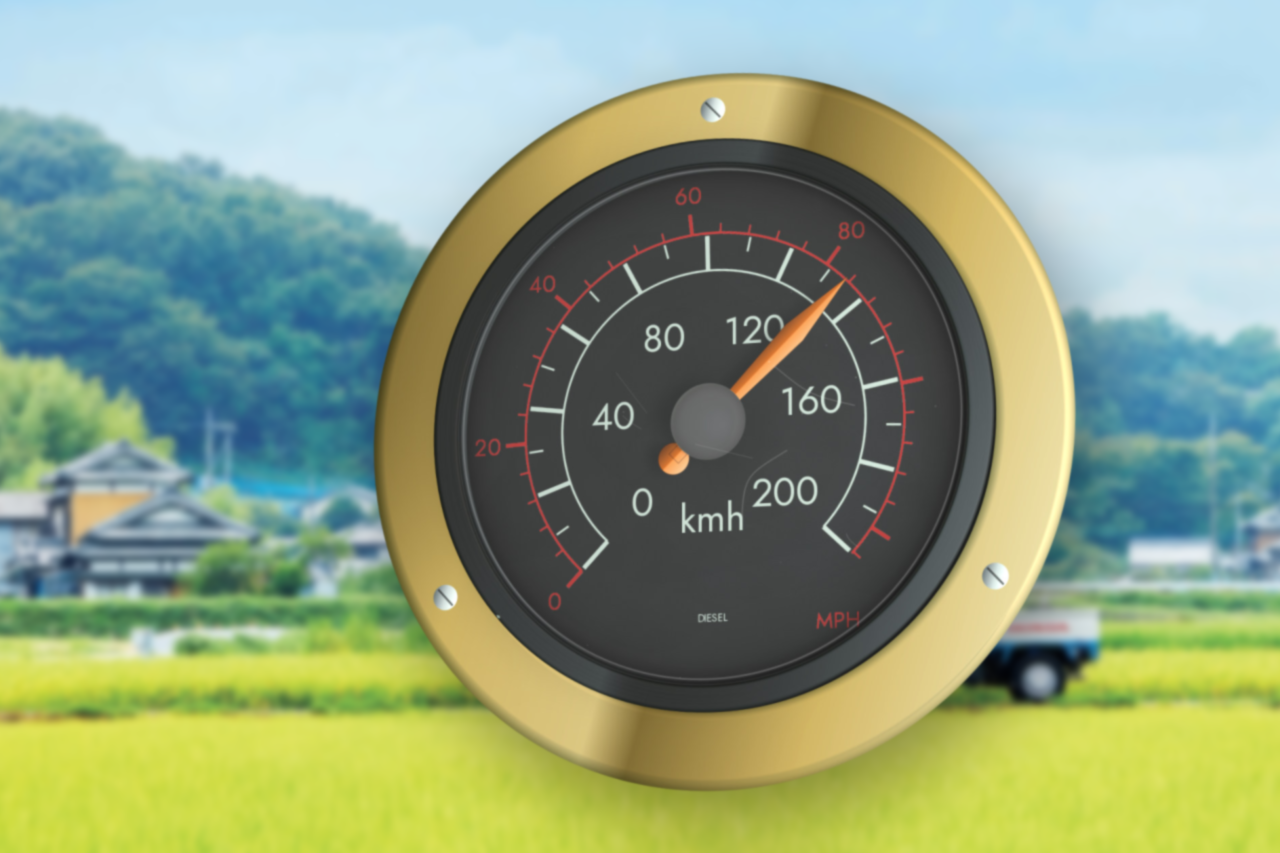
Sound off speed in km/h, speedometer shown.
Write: 135 km/h
